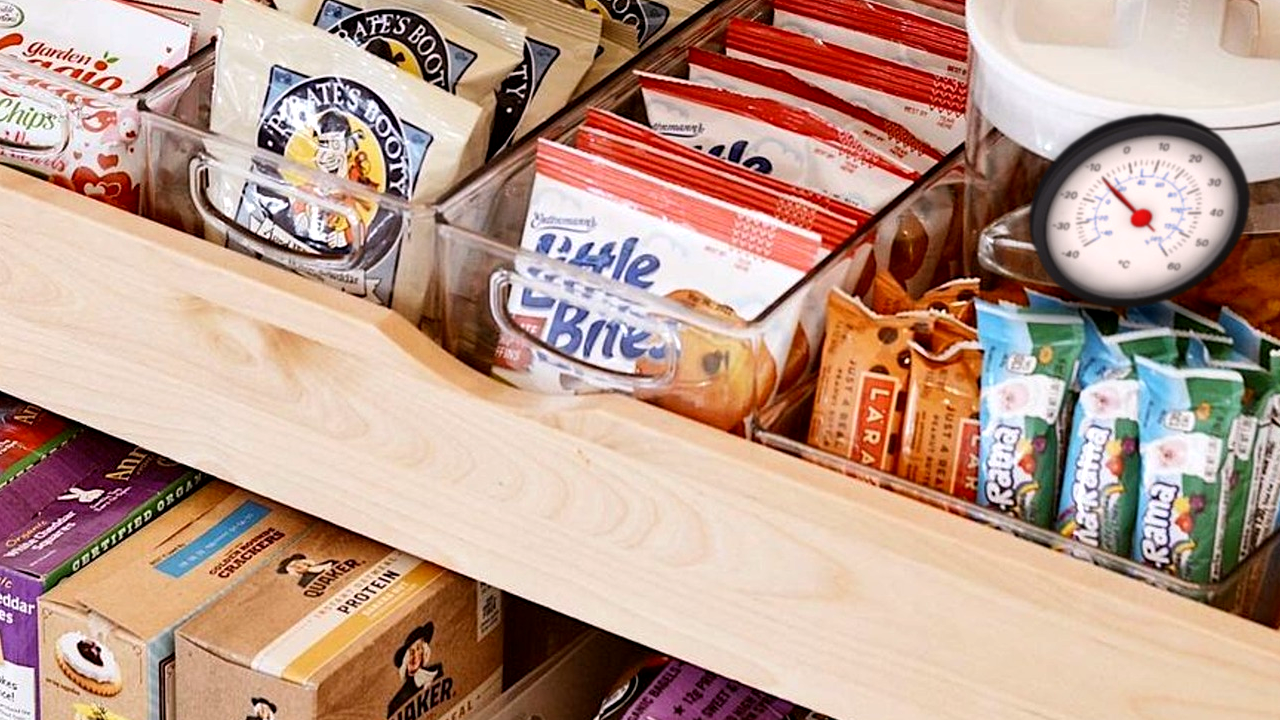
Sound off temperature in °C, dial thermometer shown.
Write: -10 °C
